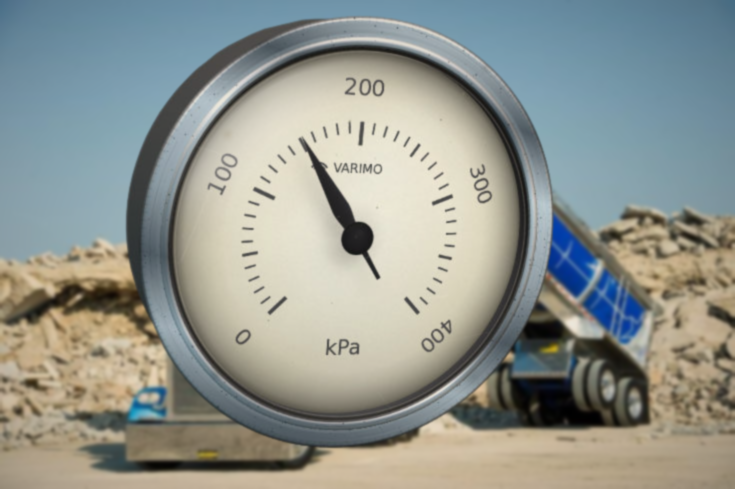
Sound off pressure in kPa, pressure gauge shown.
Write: 150 kPa
